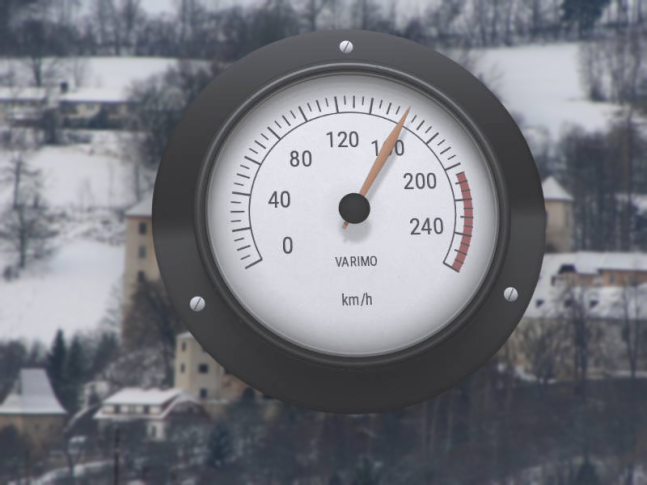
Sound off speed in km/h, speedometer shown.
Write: 160 km/h
